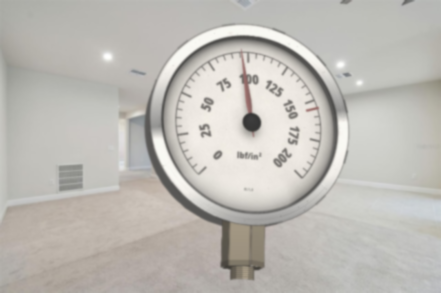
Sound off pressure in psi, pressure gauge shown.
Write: 95 psi
